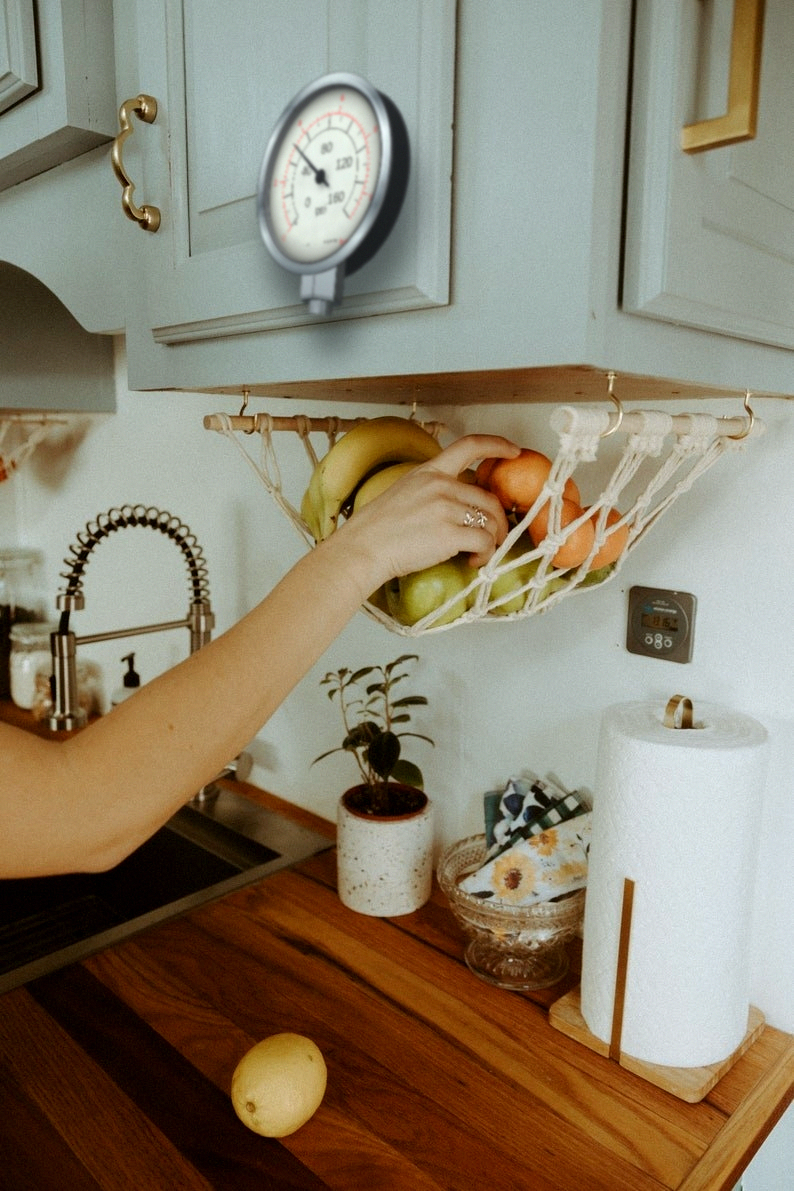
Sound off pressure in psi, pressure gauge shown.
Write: 50 psi
